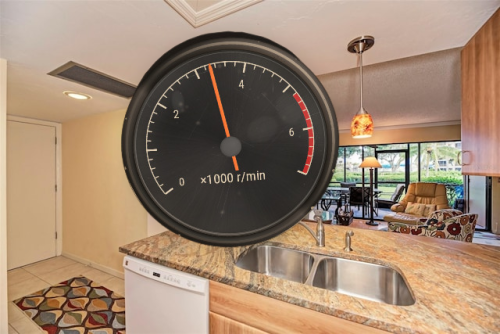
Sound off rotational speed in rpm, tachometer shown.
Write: 3300 rpm
